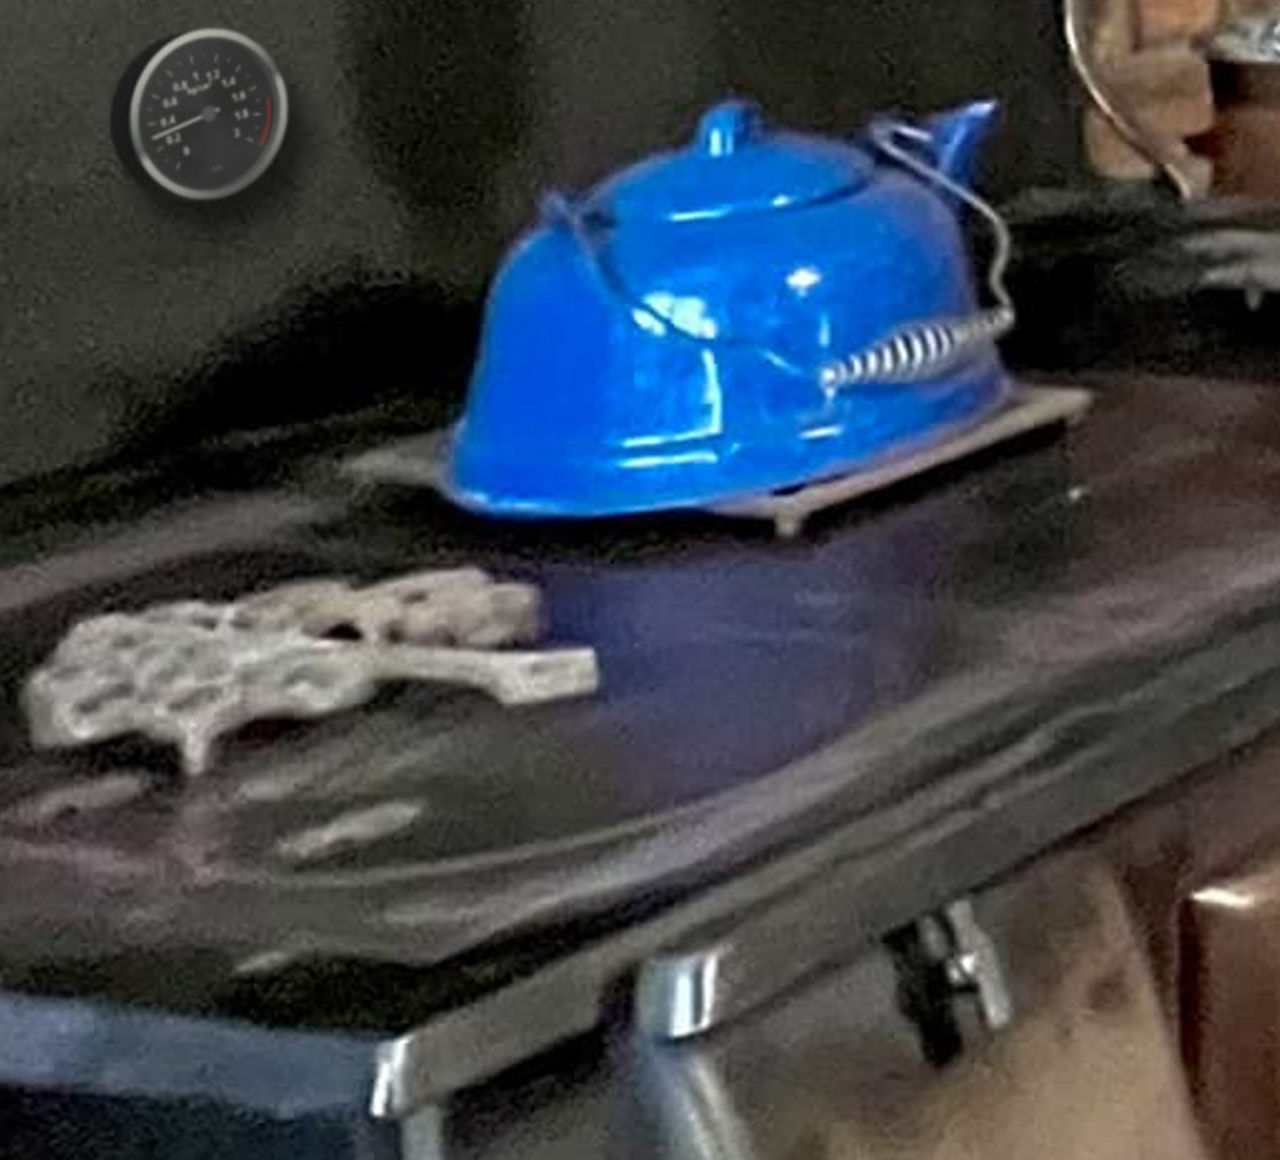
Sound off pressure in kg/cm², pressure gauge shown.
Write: 0.3 kg/cm²
